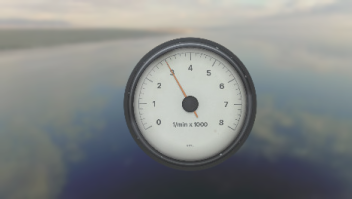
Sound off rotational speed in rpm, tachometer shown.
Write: 3000 rpm
